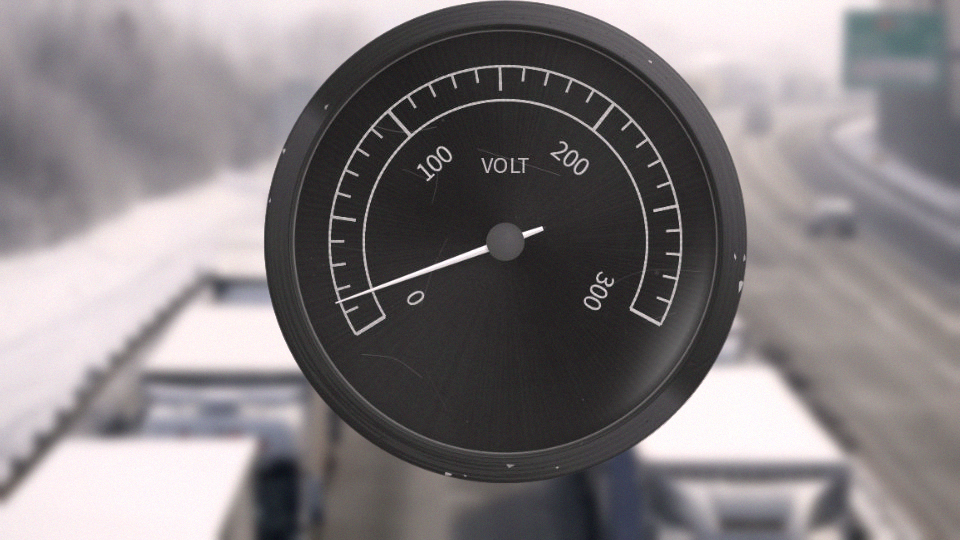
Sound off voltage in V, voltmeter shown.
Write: 15 V
